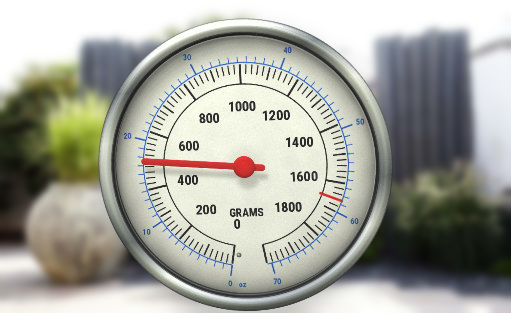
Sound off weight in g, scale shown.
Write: 500 g
